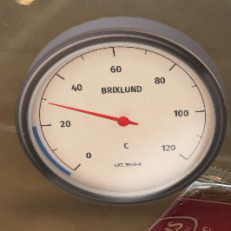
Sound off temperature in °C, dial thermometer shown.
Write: 30 °C
